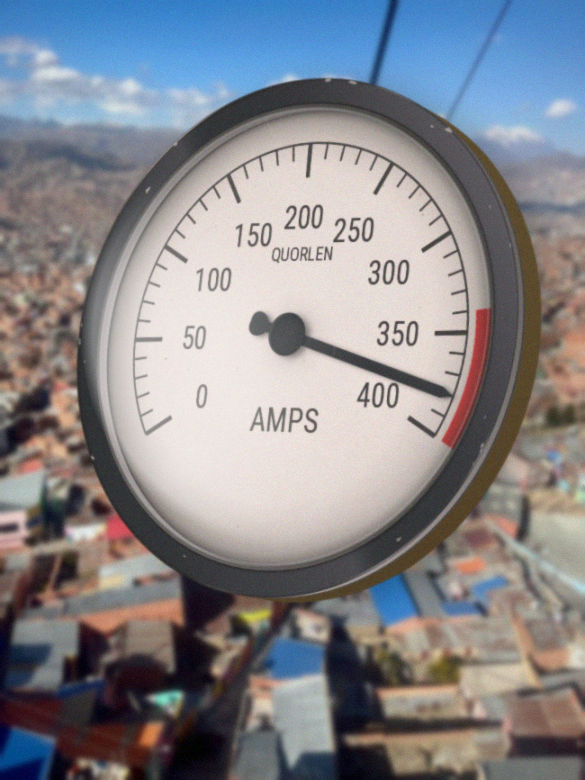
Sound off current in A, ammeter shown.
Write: 380 A
